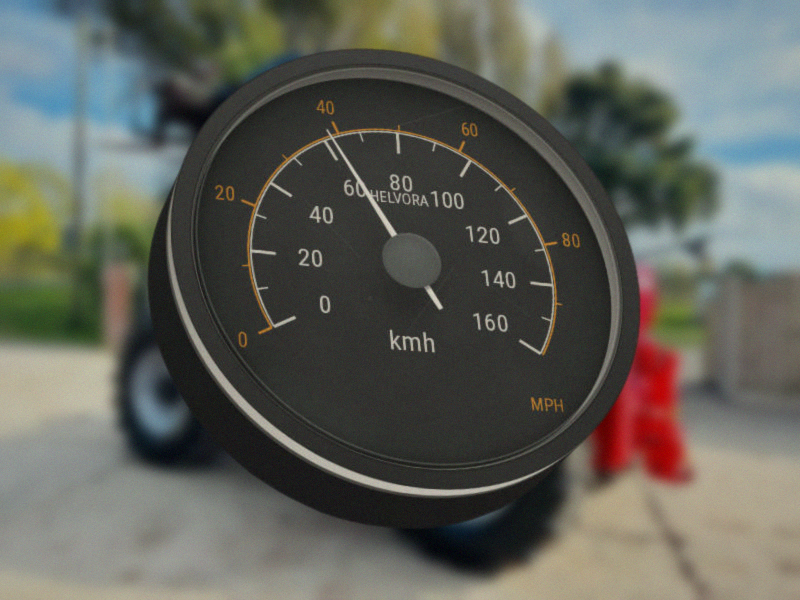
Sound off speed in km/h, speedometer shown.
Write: 60 km/h
